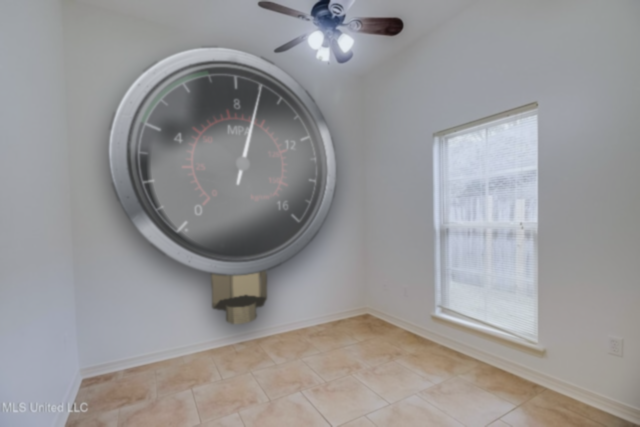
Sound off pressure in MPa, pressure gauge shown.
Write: 9 MPa
